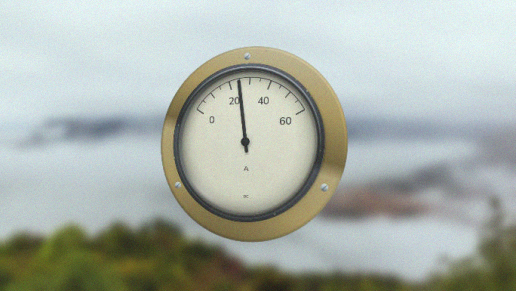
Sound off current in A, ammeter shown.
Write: 25 A
